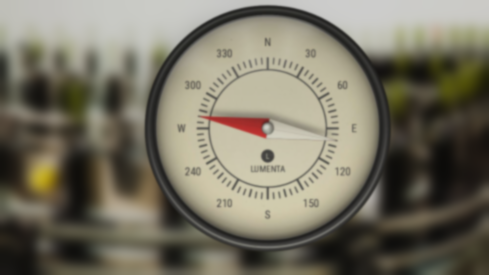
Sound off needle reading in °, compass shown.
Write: 280 °
